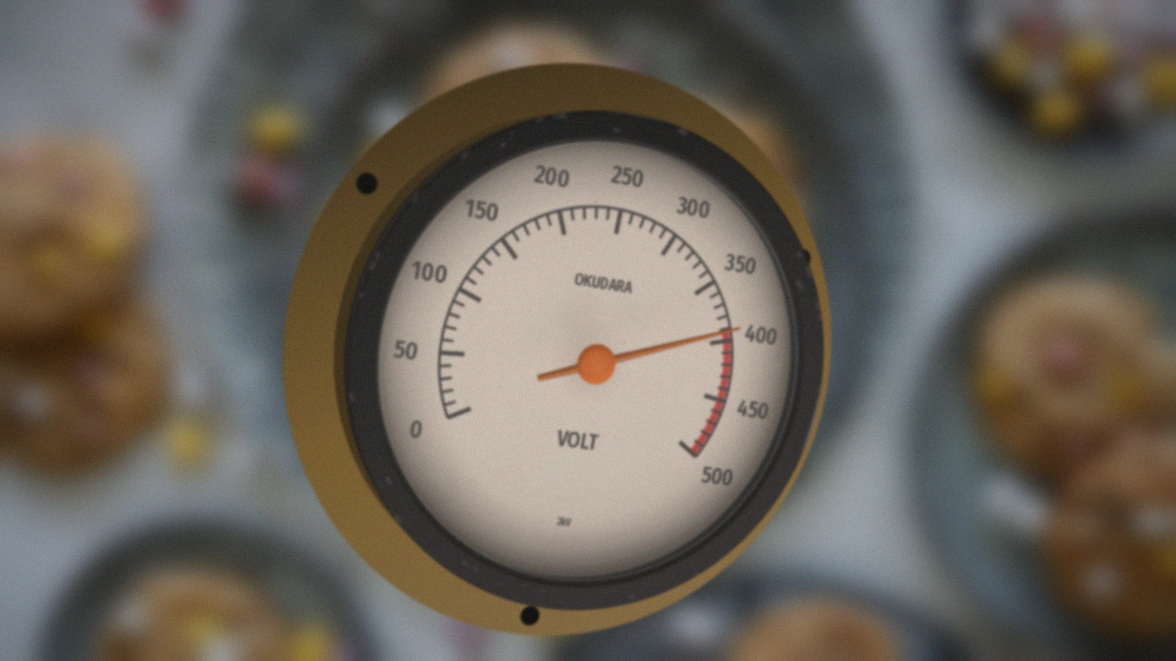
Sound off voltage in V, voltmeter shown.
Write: 390 V
